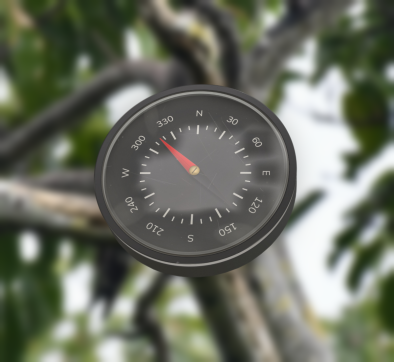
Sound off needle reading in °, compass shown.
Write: 315 °
